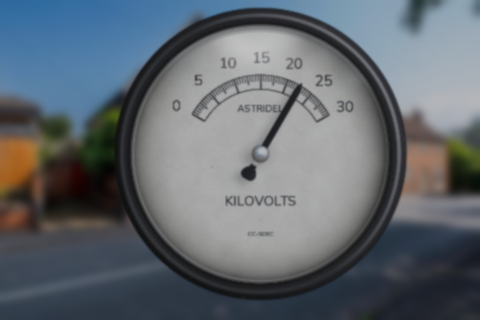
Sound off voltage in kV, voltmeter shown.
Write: 22.5 kV
